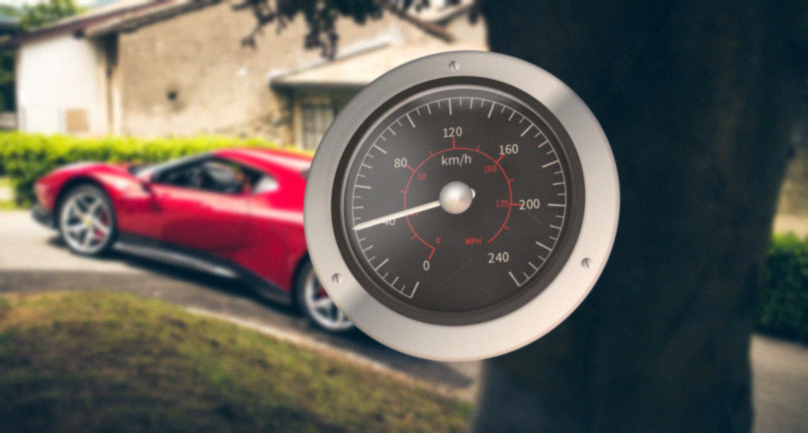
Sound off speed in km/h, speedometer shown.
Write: 40 km/h
